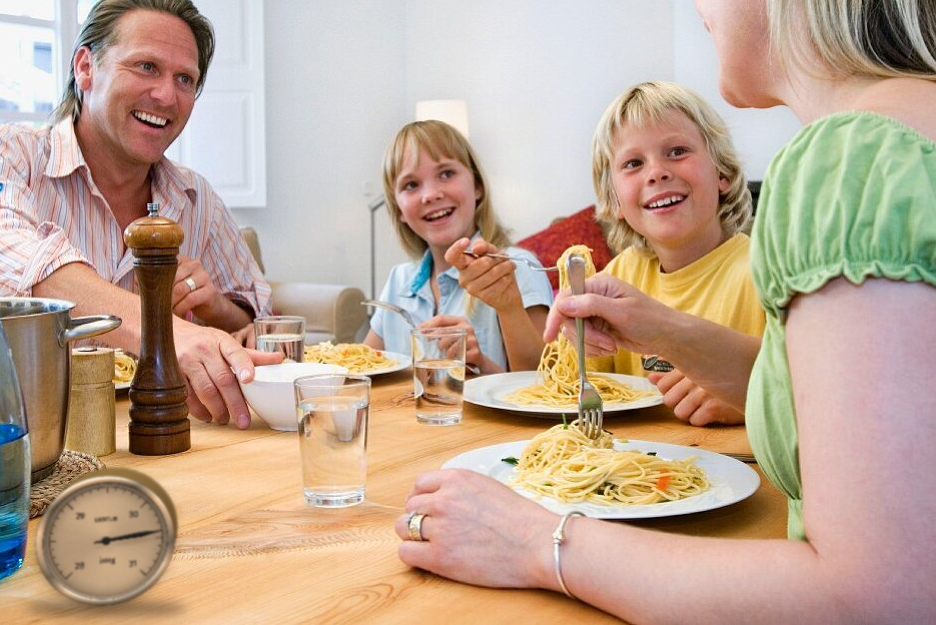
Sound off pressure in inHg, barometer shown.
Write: 30.4 inHg
